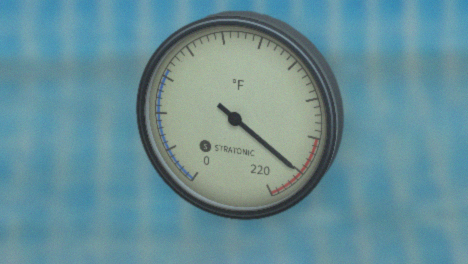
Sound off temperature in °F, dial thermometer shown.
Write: 200 °F
